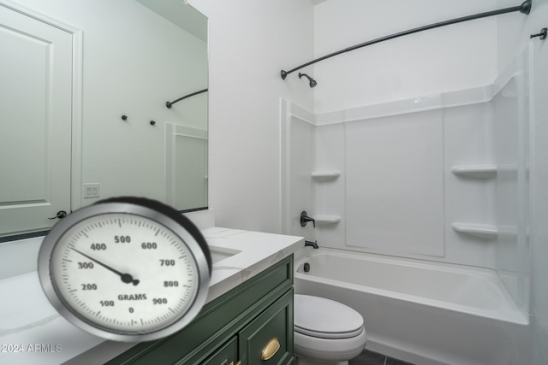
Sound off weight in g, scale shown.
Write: 350 g
